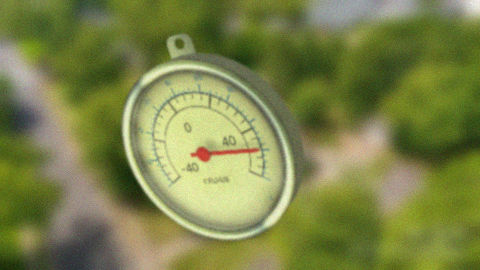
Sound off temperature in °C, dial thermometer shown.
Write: 48 °C
